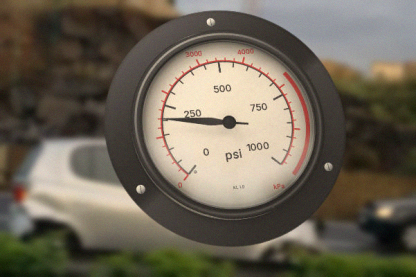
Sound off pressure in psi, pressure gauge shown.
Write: 200 psi
